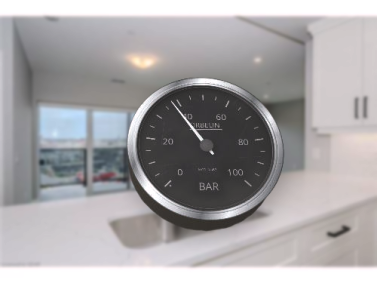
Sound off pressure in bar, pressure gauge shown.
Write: 37.5 bar
